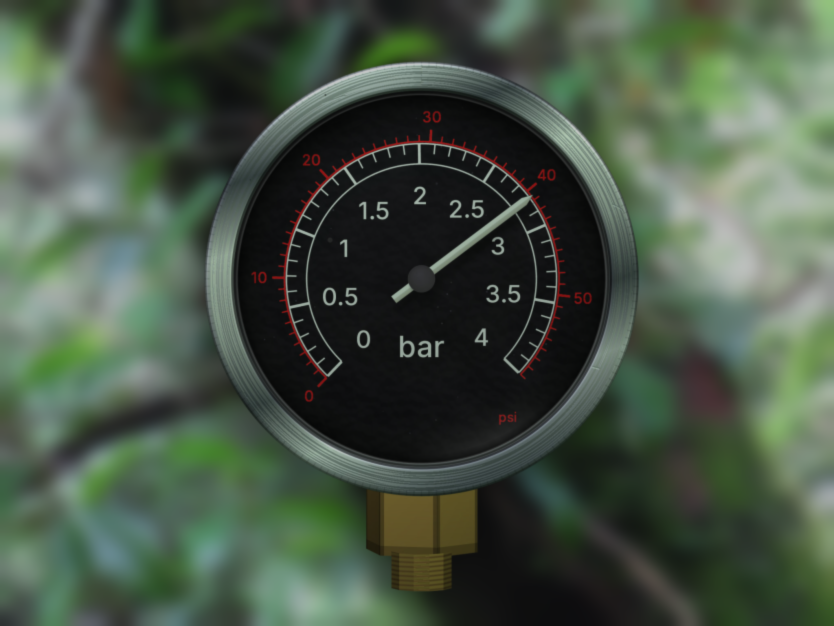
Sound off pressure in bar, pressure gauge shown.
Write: 2.8 bar
